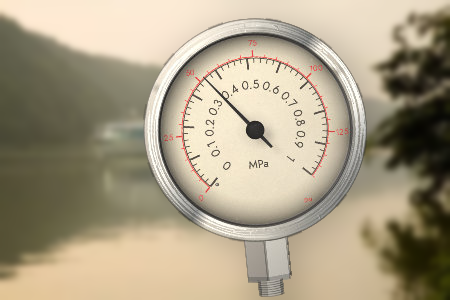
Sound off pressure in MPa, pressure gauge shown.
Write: 0.36 MPa
